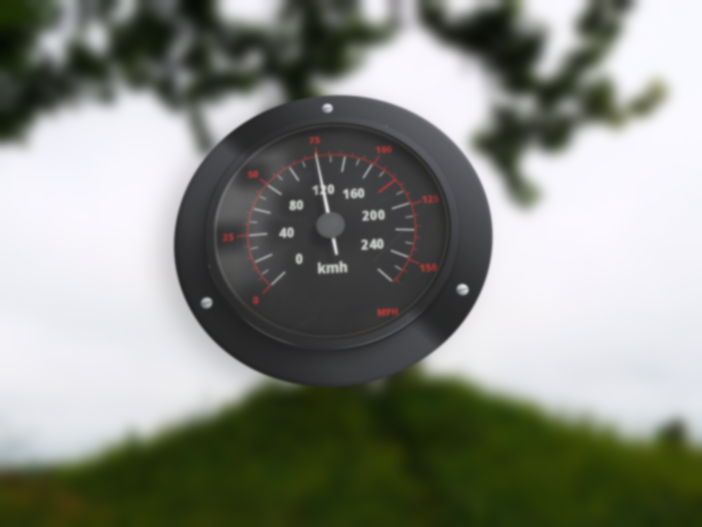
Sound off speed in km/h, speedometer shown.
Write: 120 km/h
